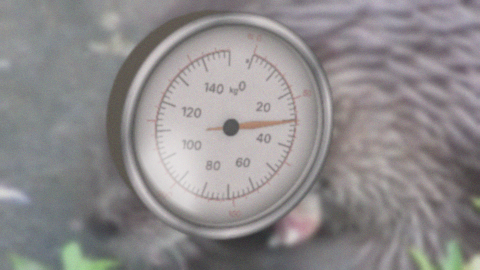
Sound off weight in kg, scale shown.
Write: 30 kg
